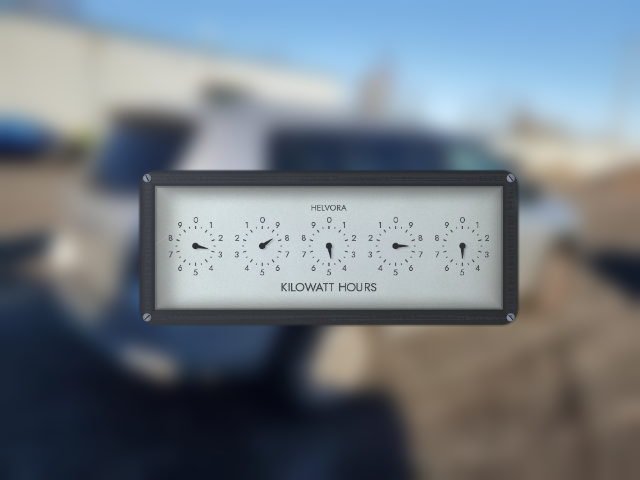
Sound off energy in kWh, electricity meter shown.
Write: 28475 kWh
